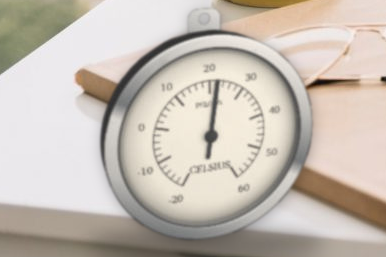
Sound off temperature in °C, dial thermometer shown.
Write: 22 °C
